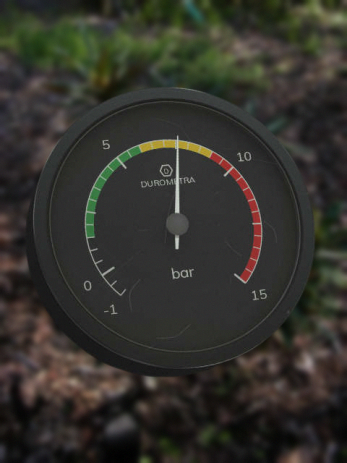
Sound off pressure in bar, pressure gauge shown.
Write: 7.5 bar
